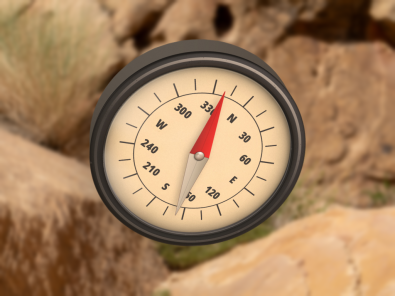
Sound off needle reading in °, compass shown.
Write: 337.5 °
